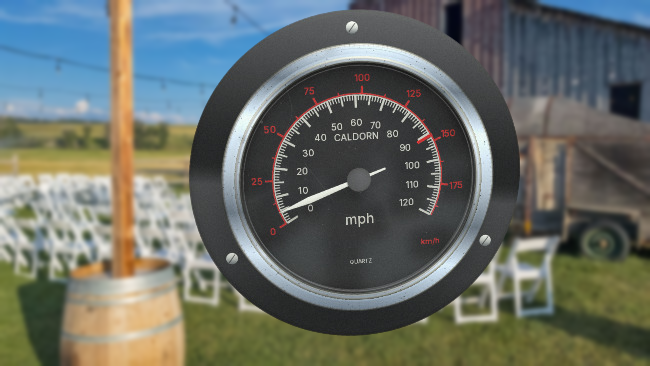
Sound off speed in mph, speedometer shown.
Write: 5 mph
